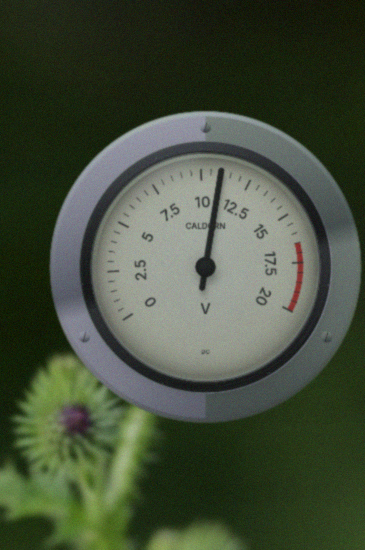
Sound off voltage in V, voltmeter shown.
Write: 11 V
